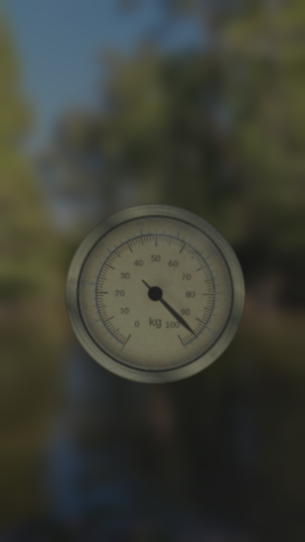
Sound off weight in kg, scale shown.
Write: 95 kg
